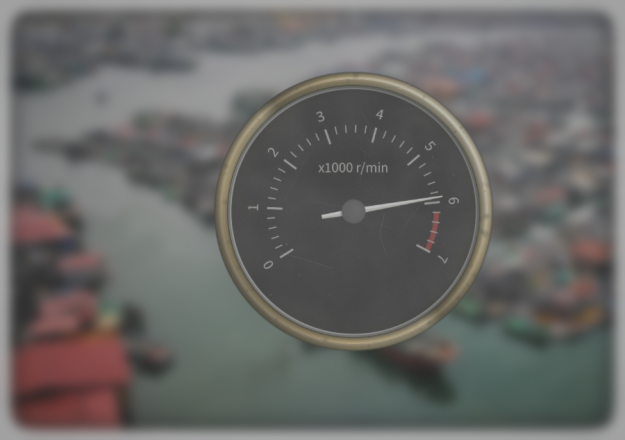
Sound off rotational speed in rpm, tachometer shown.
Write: 5900 rpm
